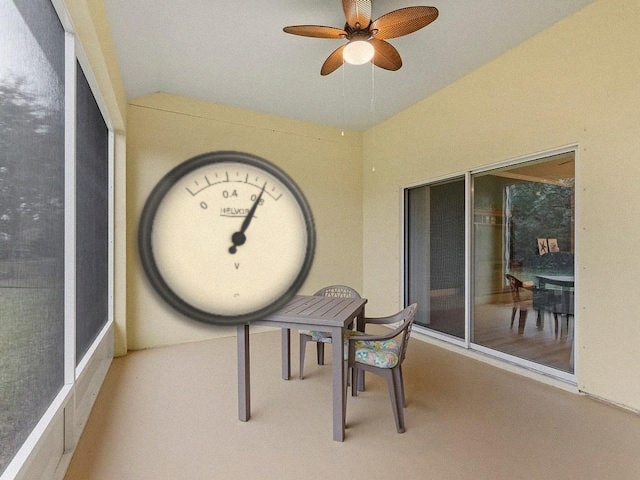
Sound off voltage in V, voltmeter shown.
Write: 0.8 V
